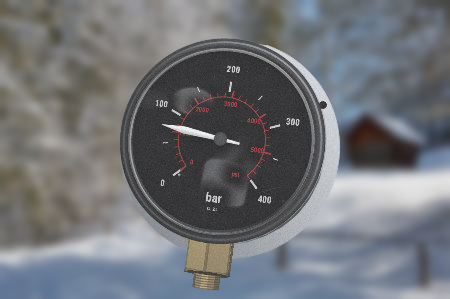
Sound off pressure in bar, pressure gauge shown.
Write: 75 bar
